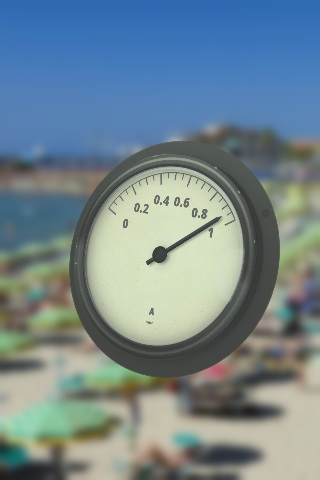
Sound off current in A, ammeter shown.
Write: 0.95 A
